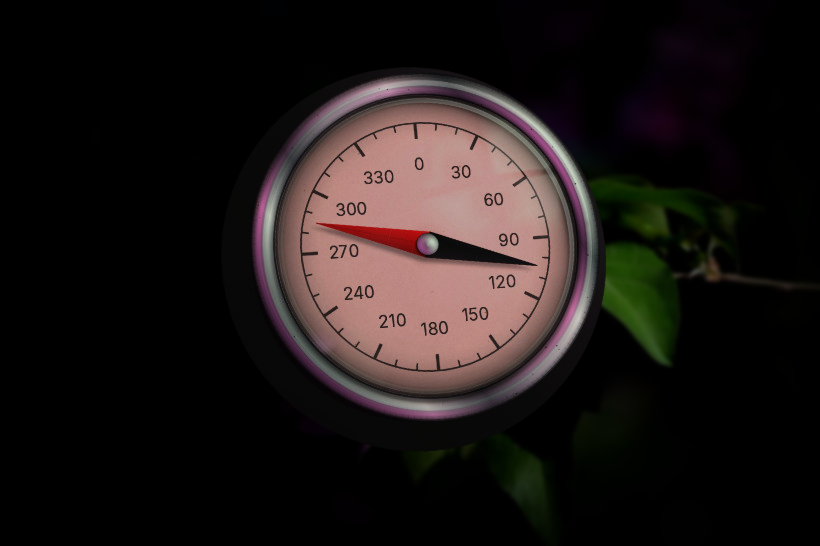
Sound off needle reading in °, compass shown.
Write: 285 °
